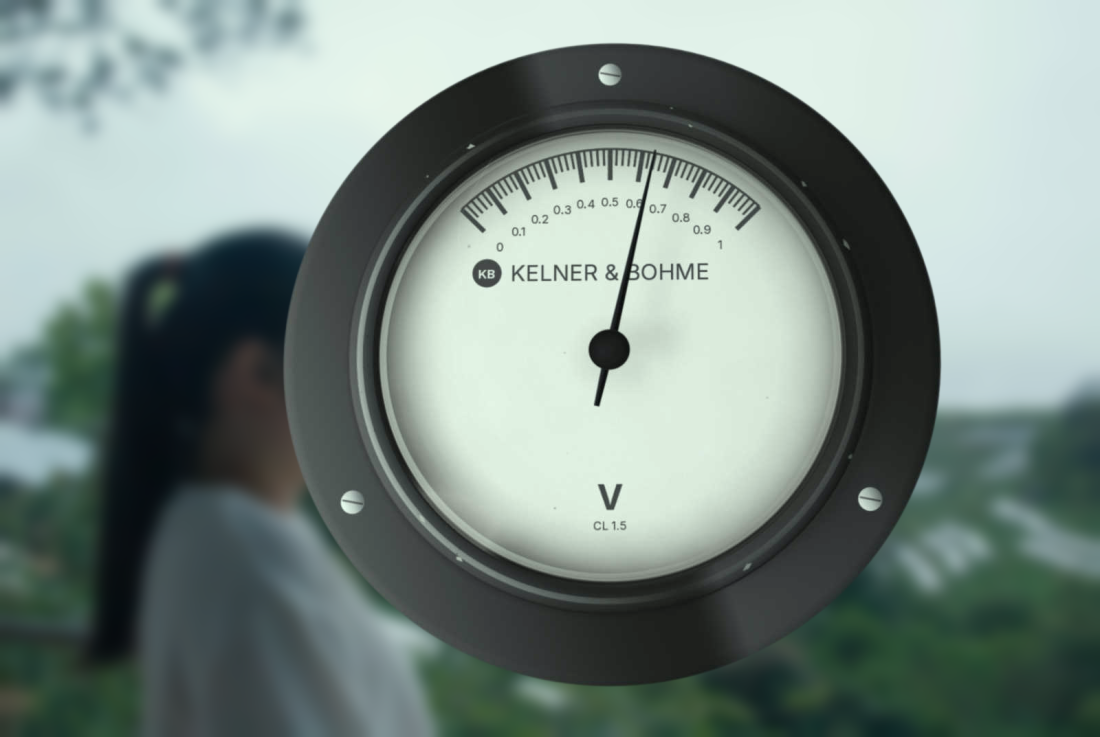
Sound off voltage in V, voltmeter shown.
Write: 0.64 V
